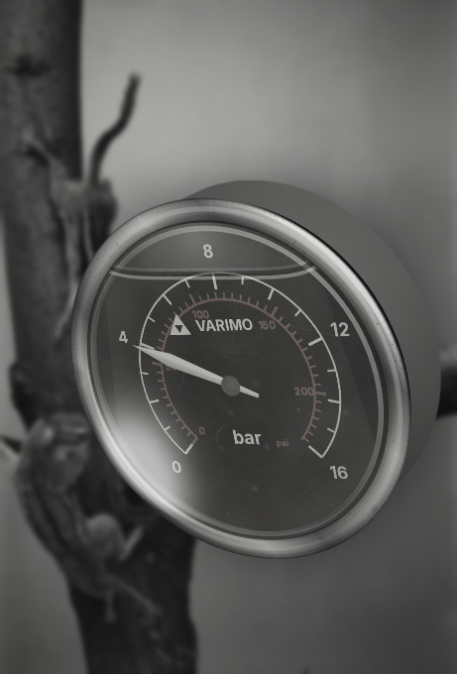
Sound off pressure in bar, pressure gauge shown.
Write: 4 bar
